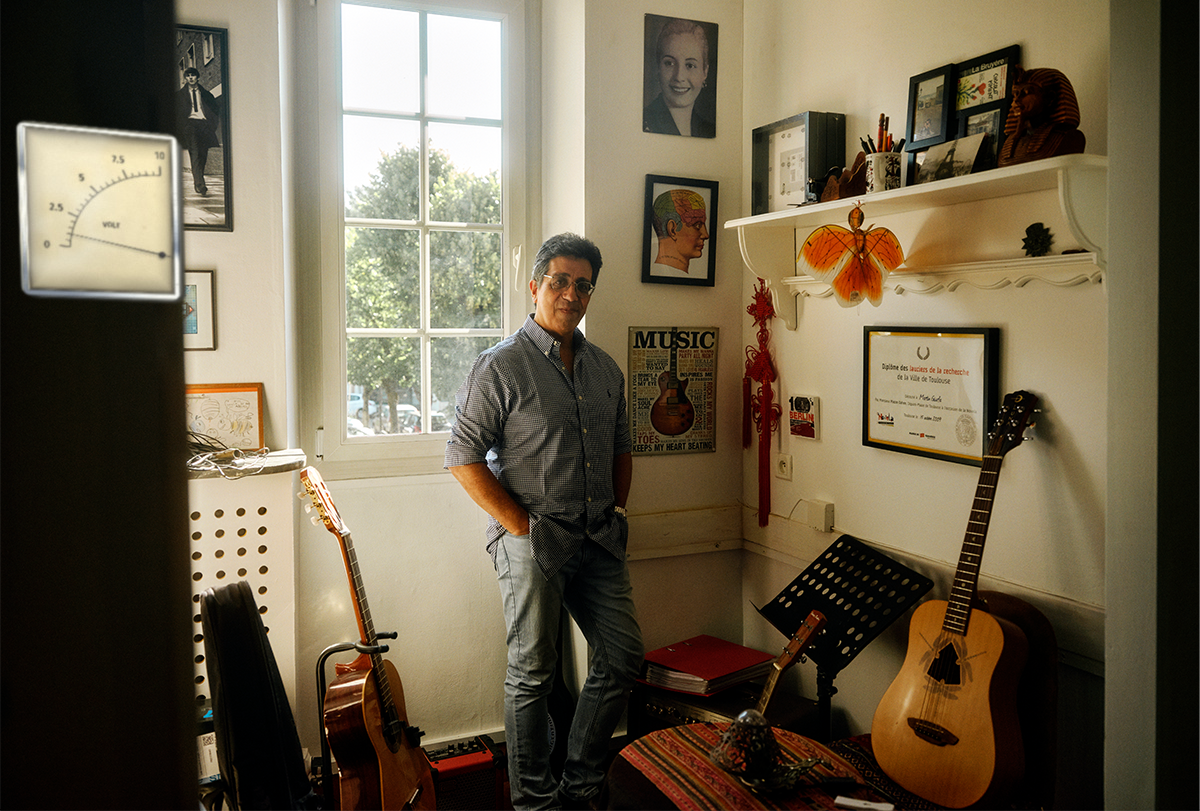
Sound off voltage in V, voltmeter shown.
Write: 1 V
